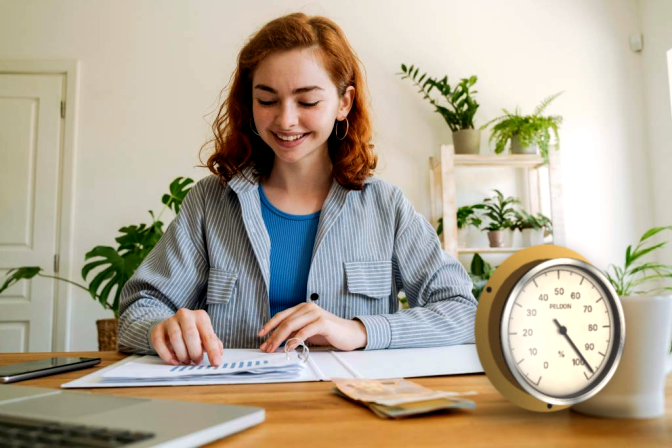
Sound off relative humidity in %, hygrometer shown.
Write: 97.5 %
